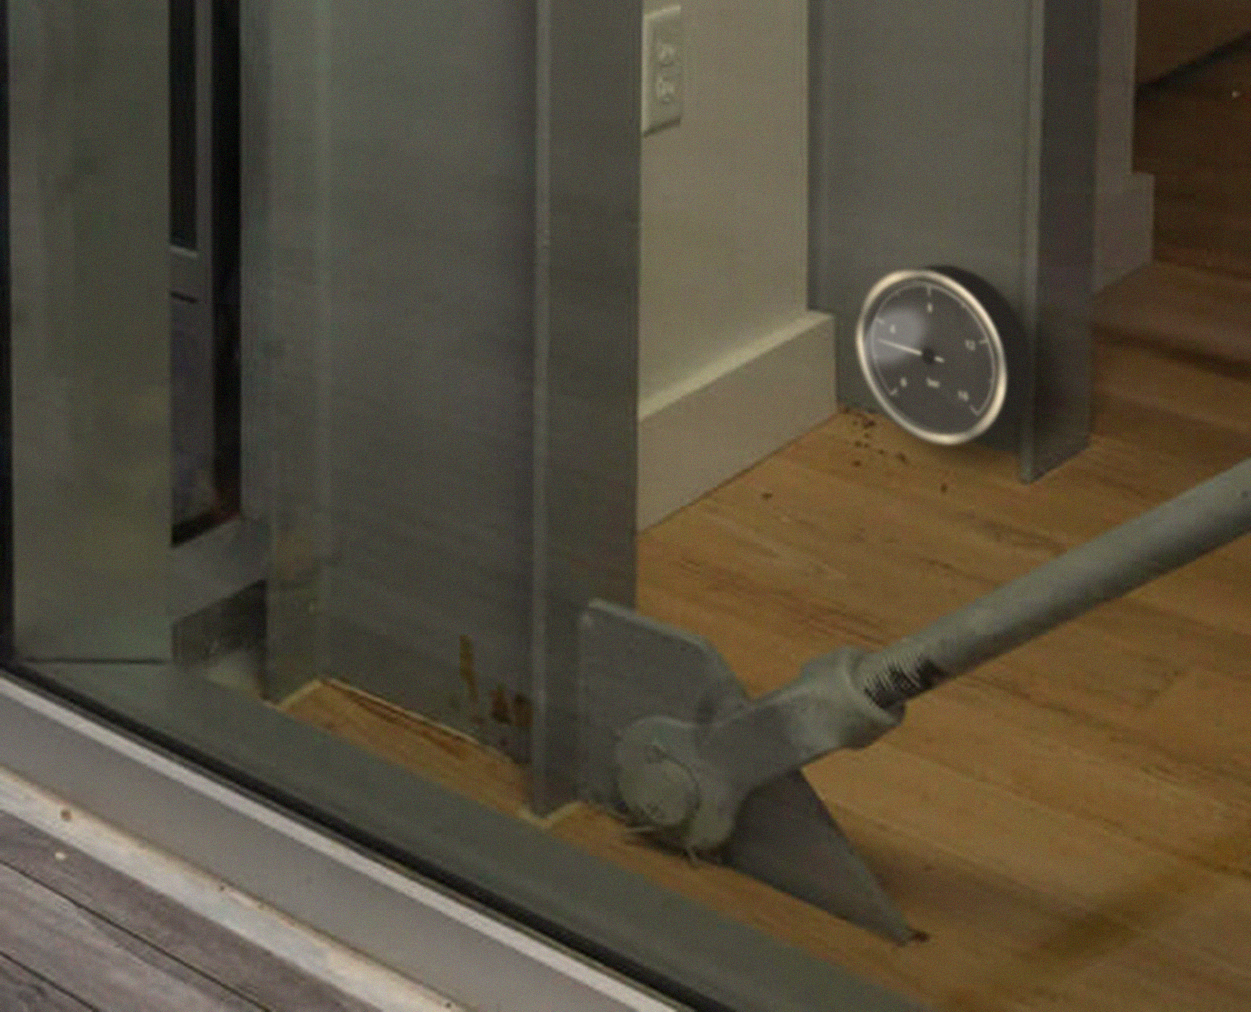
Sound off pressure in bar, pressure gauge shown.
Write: 3 bar
